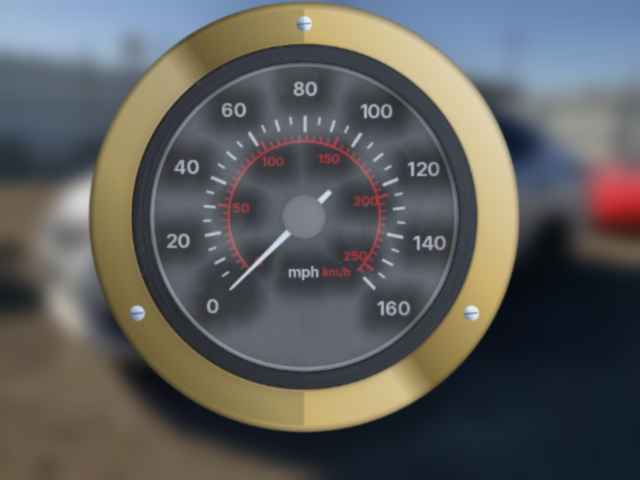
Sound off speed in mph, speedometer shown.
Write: 0 mph
